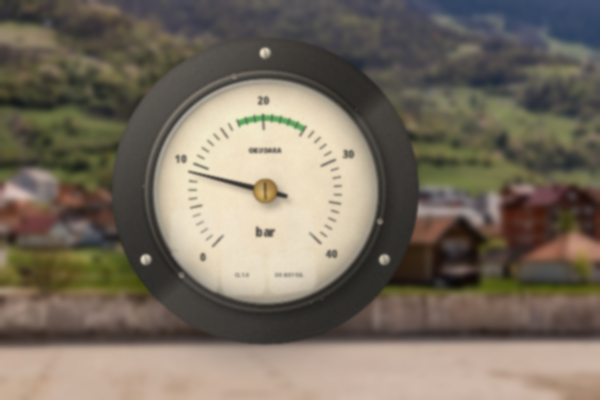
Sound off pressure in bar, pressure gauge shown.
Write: 9 bar
